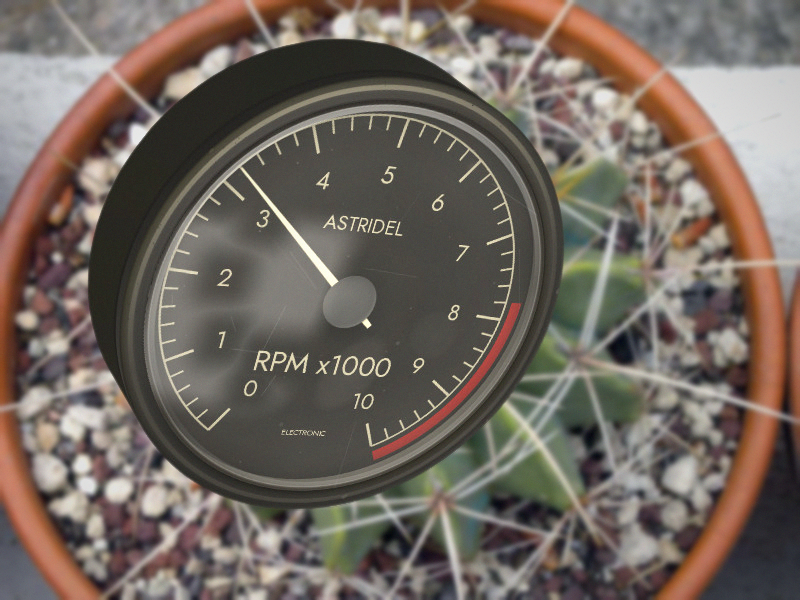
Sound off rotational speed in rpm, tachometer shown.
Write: 3200 rpm
